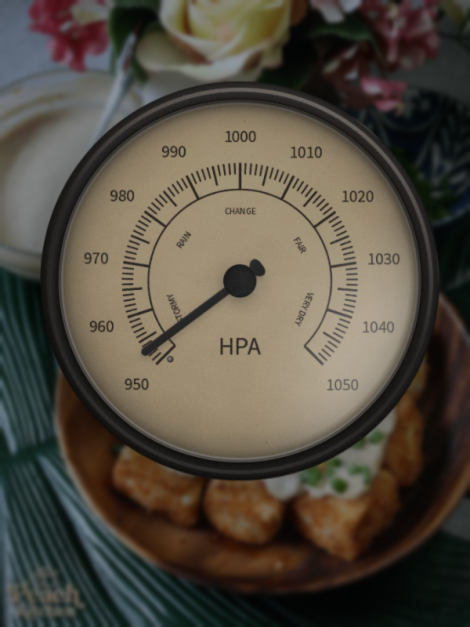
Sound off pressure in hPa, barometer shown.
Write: 953 hPa
